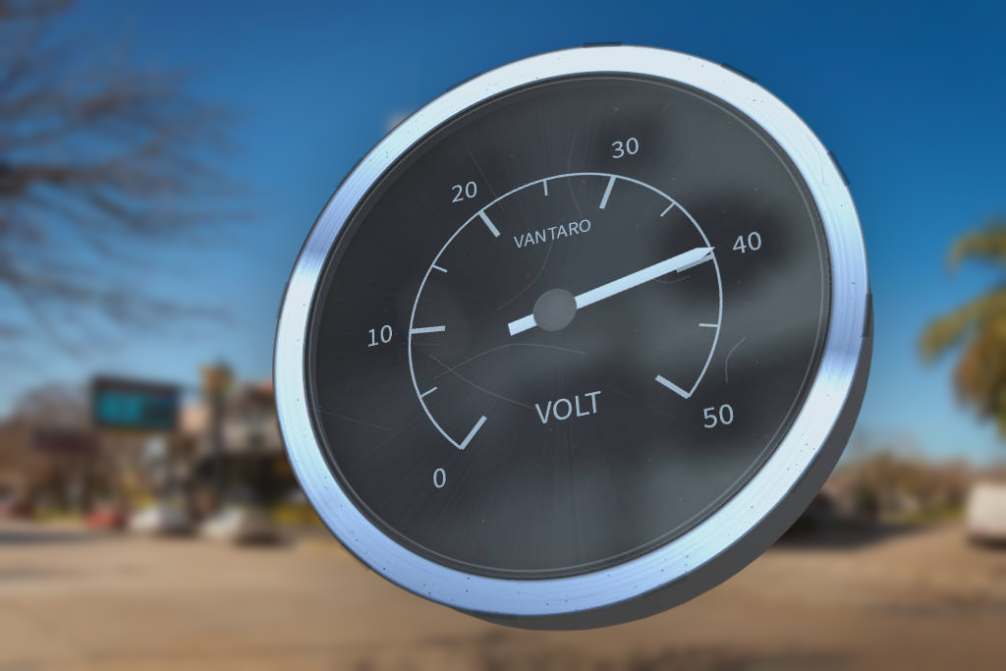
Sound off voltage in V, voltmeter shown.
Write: 40 V
